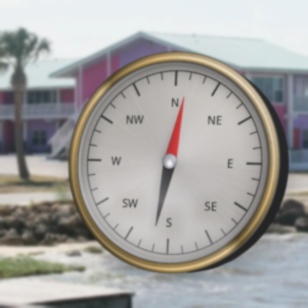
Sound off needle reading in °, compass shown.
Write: 10 °
